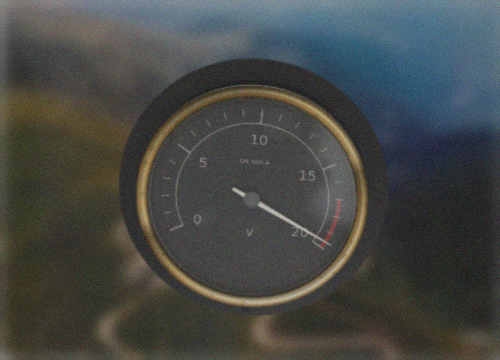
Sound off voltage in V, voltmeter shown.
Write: 19.5 V
